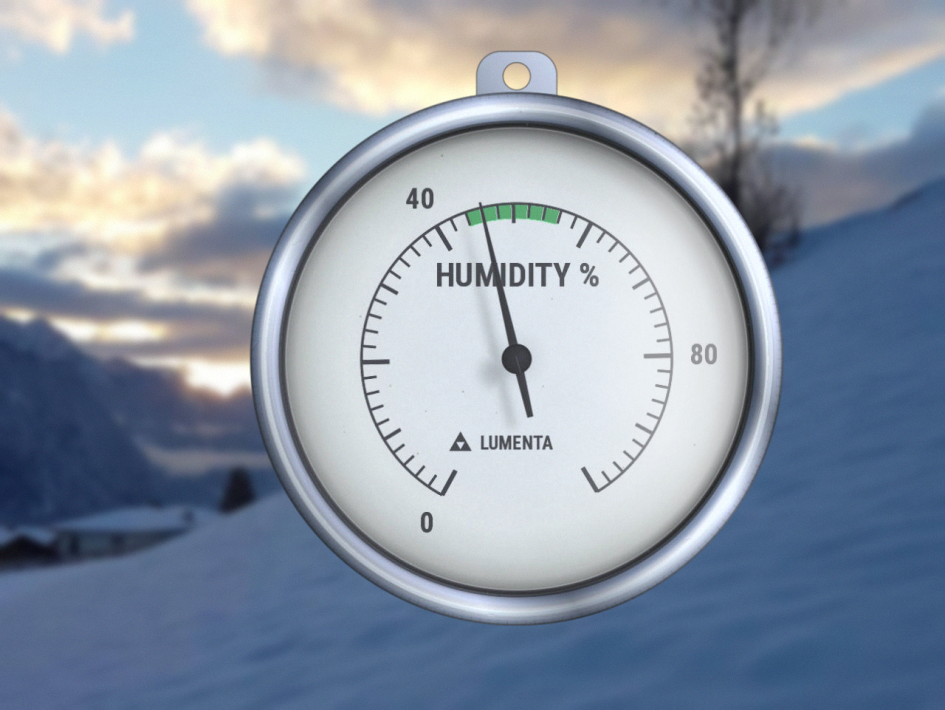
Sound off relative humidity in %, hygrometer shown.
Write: 46 %
